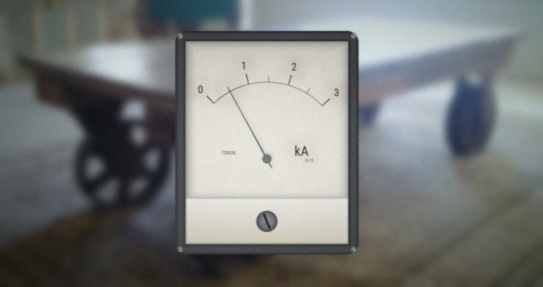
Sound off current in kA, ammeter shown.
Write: 0.5 kA
